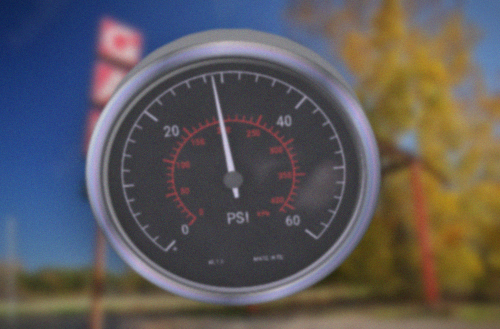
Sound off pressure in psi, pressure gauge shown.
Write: 29 psi
